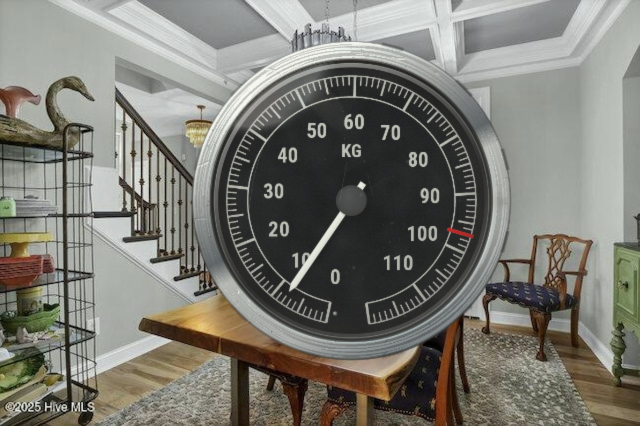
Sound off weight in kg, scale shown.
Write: 8 kg
